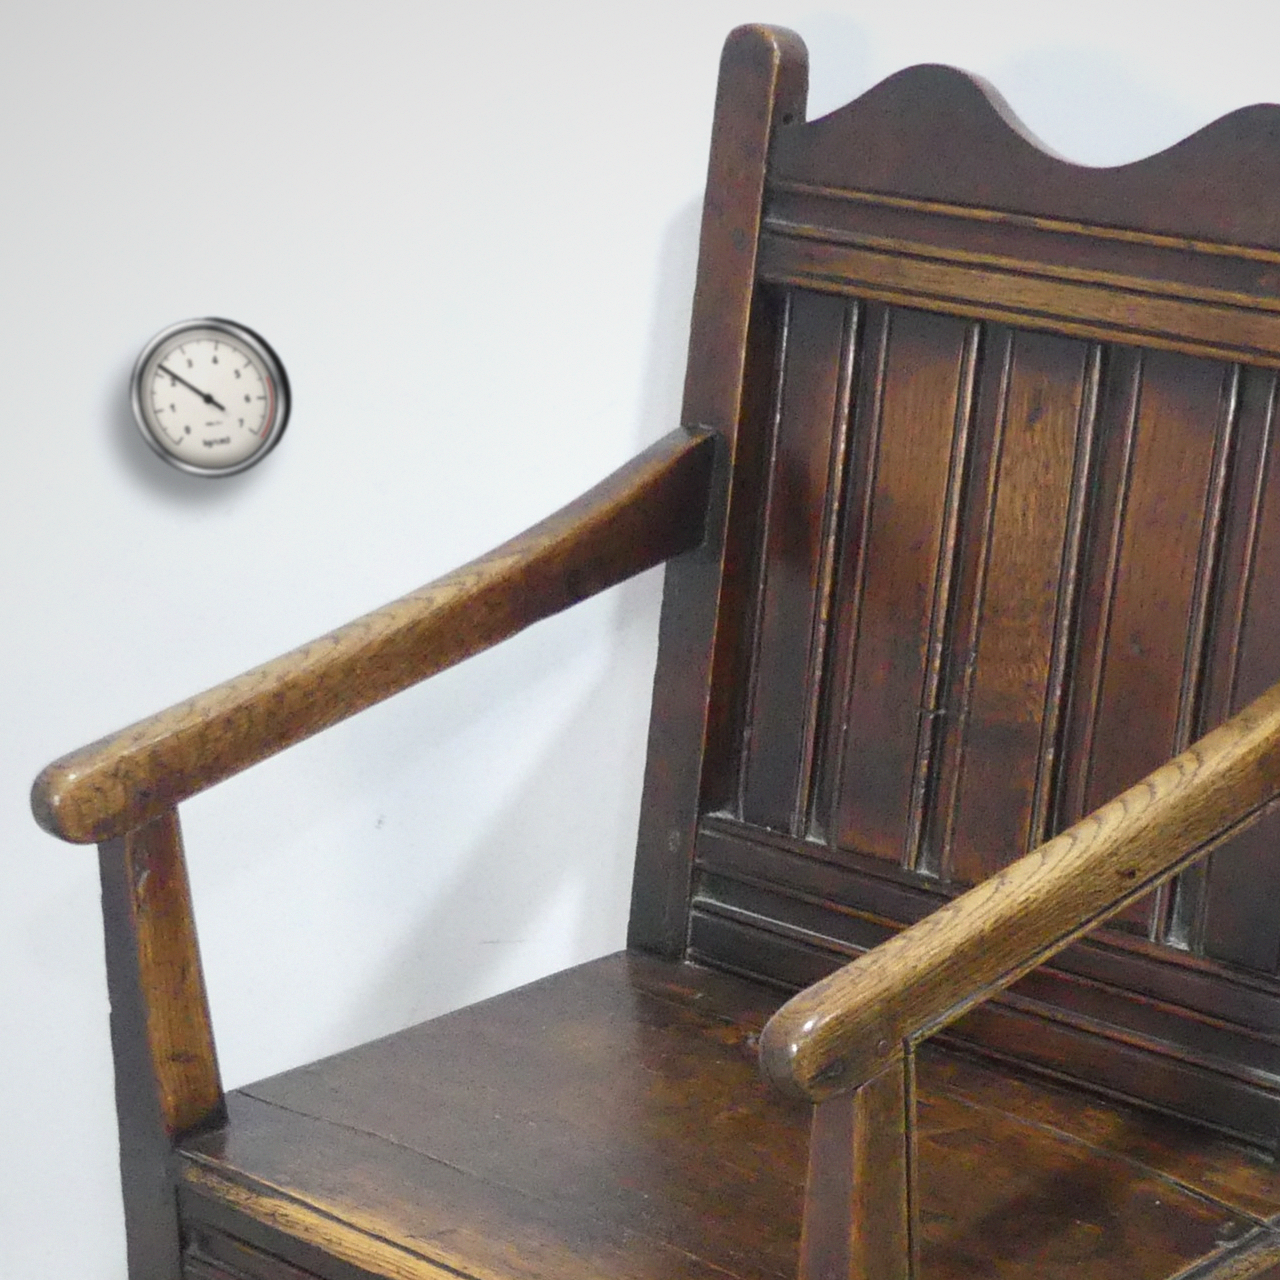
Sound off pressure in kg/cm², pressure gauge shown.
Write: 2.25 kg/cm²
